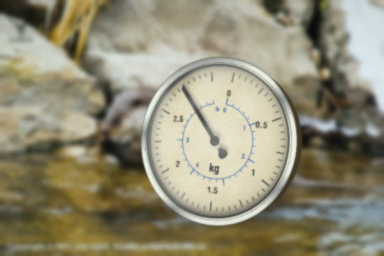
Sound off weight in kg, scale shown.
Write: 2.75 kg
